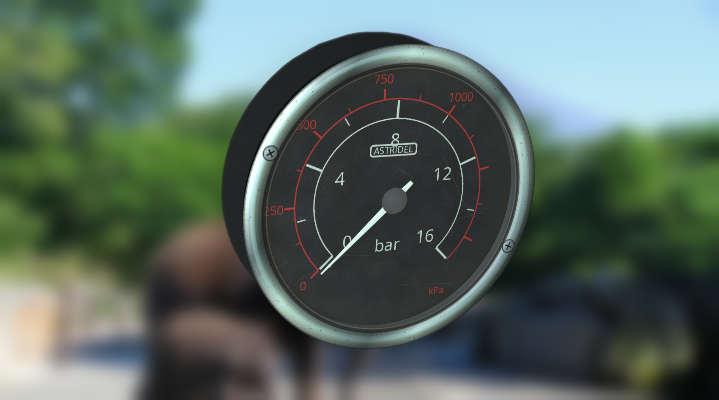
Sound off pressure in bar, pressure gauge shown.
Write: 0 bar
